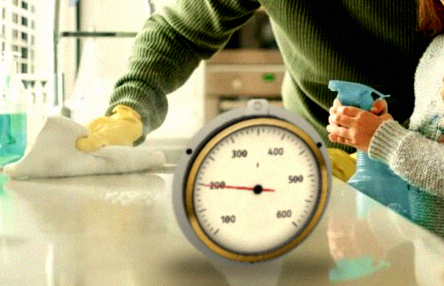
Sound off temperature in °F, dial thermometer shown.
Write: 200 °F
